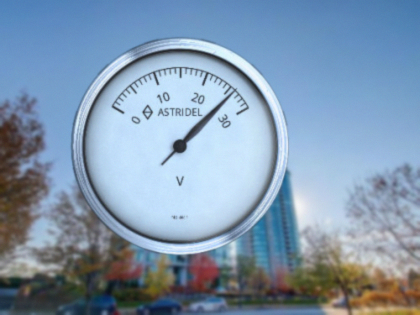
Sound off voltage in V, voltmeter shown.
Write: 26 V
